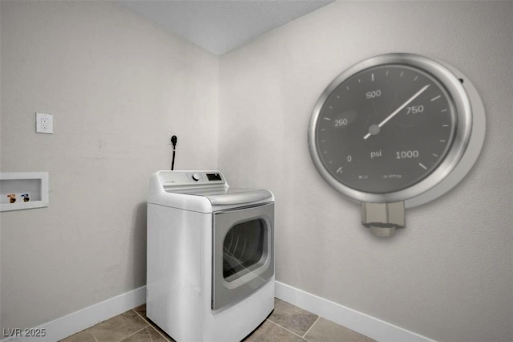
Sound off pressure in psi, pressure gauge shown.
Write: 700 psi
